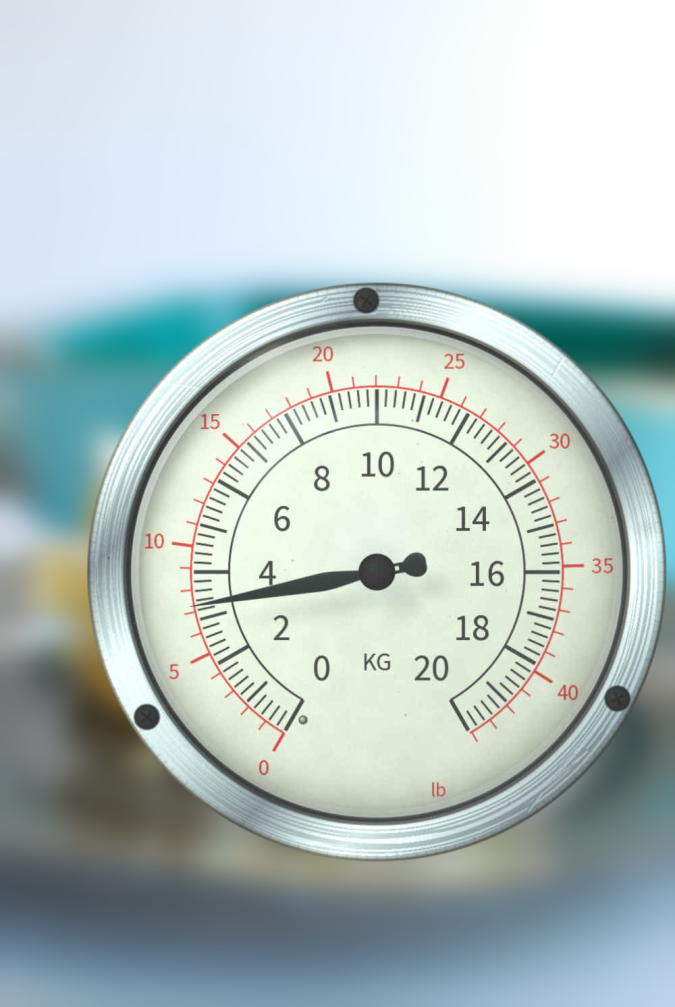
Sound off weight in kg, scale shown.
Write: 3.3 kg
